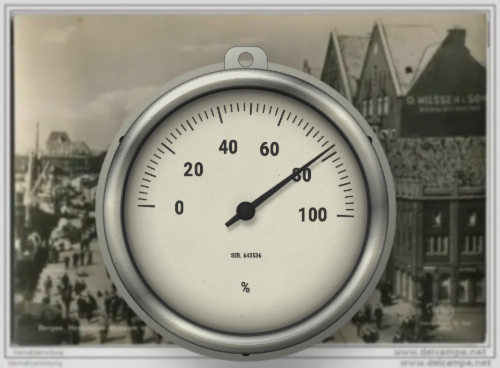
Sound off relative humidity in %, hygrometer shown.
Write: 78 %
